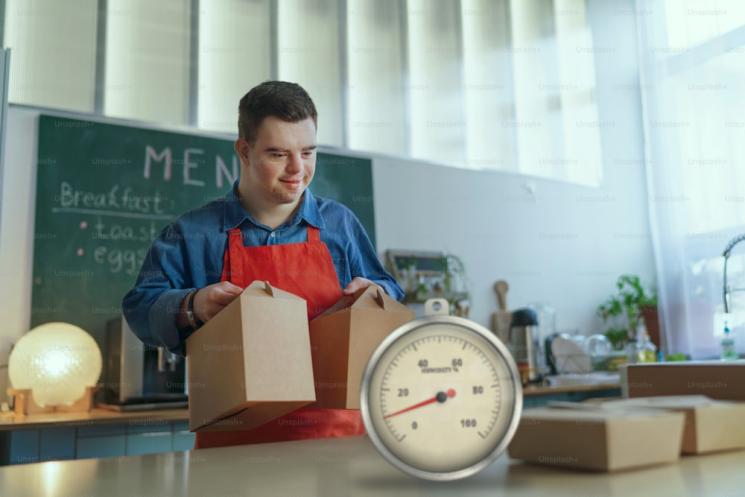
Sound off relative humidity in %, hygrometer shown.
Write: 10 %
